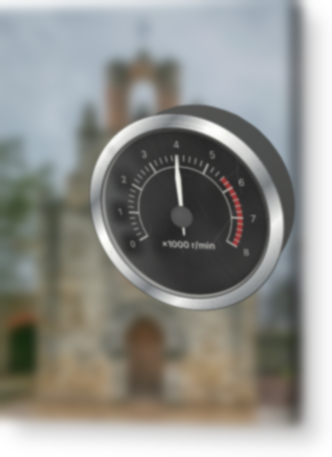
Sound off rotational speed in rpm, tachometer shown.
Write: 4000 rpm
